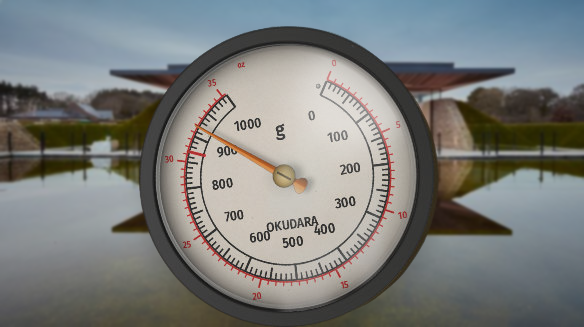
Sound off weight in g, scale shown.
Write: 920 g
